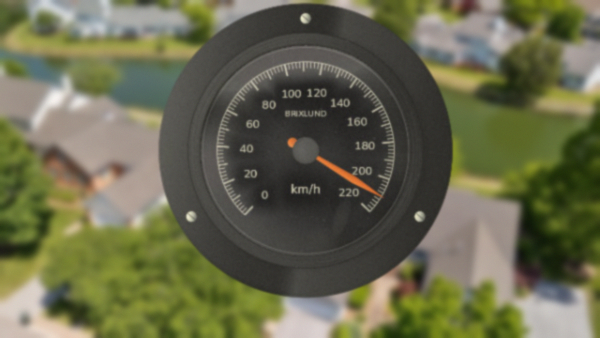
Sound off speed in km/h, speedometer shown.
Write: 210 km/h
